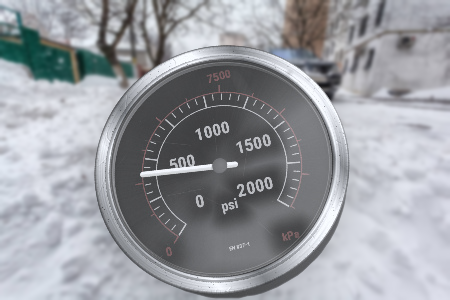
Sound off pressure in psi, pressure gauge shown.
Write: 400 psi
